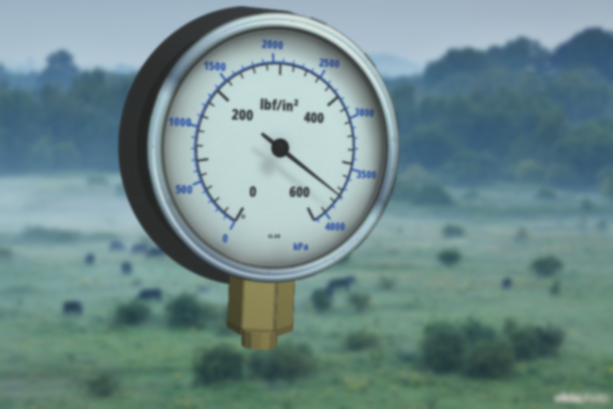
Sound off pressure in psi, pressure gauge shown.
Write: 550 psi
